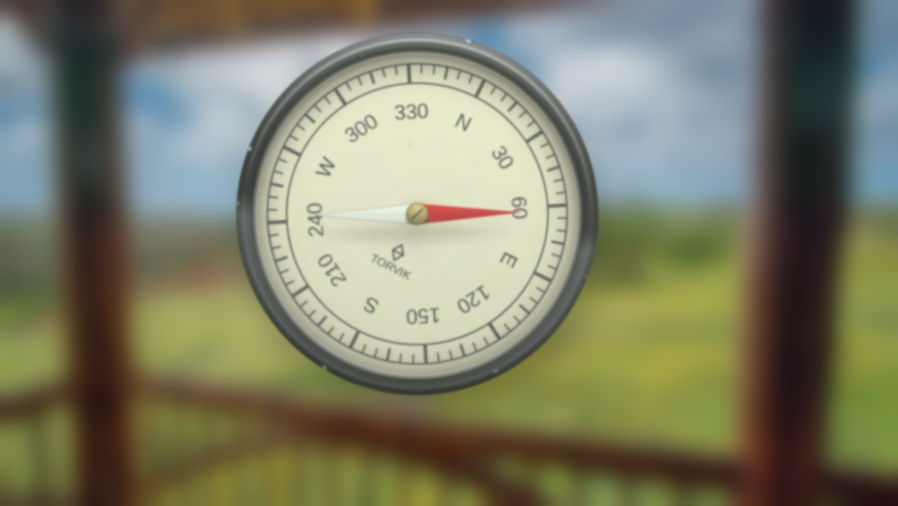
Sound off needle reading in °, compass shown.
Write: 62.5 °
